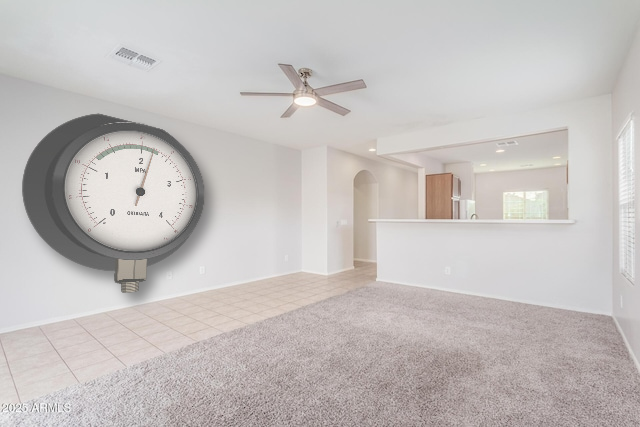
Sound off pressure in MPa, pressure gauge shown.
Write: 2.2 MPa
